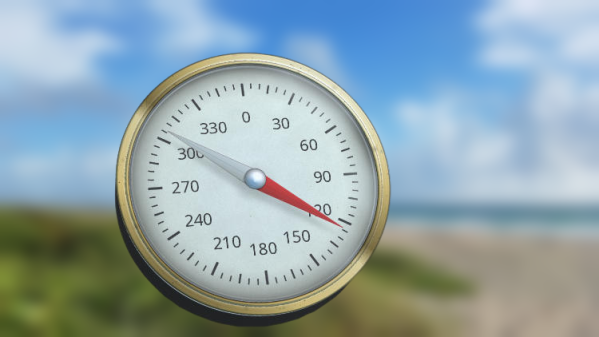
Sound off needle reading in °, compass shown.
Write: 125 °
